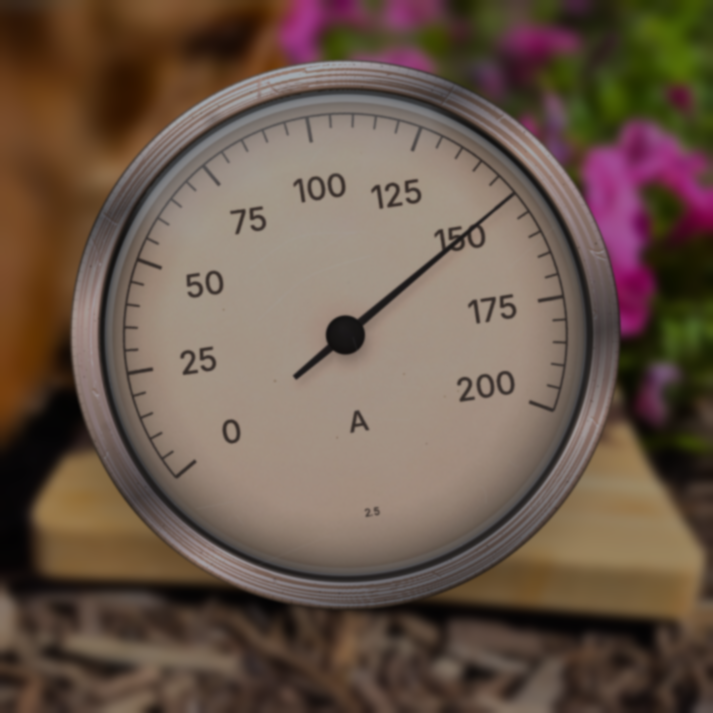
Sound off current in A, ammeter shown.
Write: 150 A
